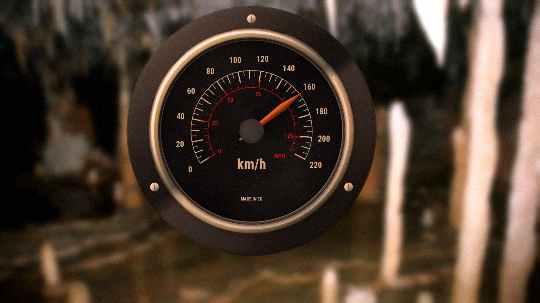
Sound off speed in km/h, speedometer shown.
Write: 160 km/h
